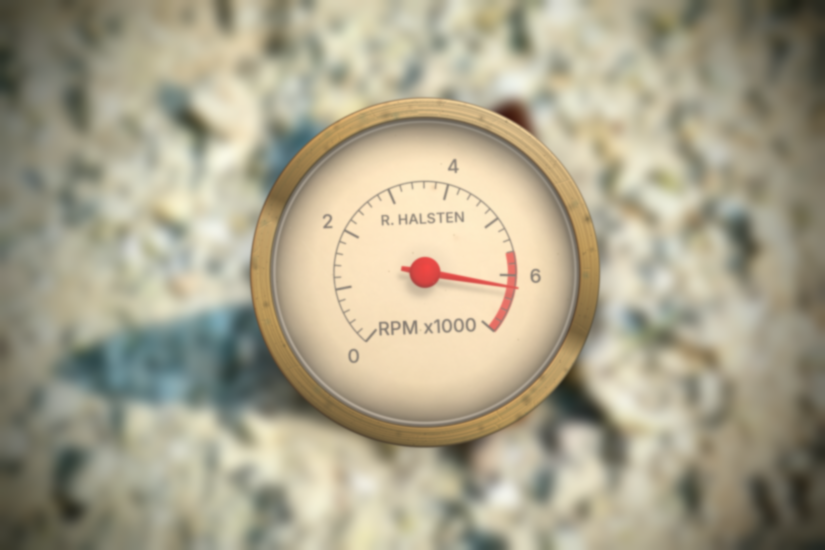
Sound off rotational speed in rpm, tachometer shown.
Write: 6200 rpm
